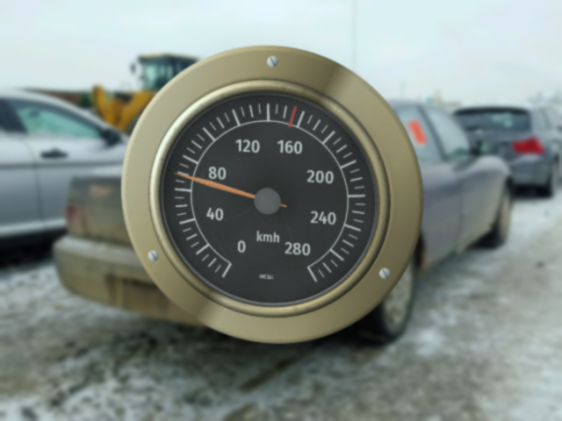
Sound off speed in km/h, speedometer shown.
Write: 70 km/h
